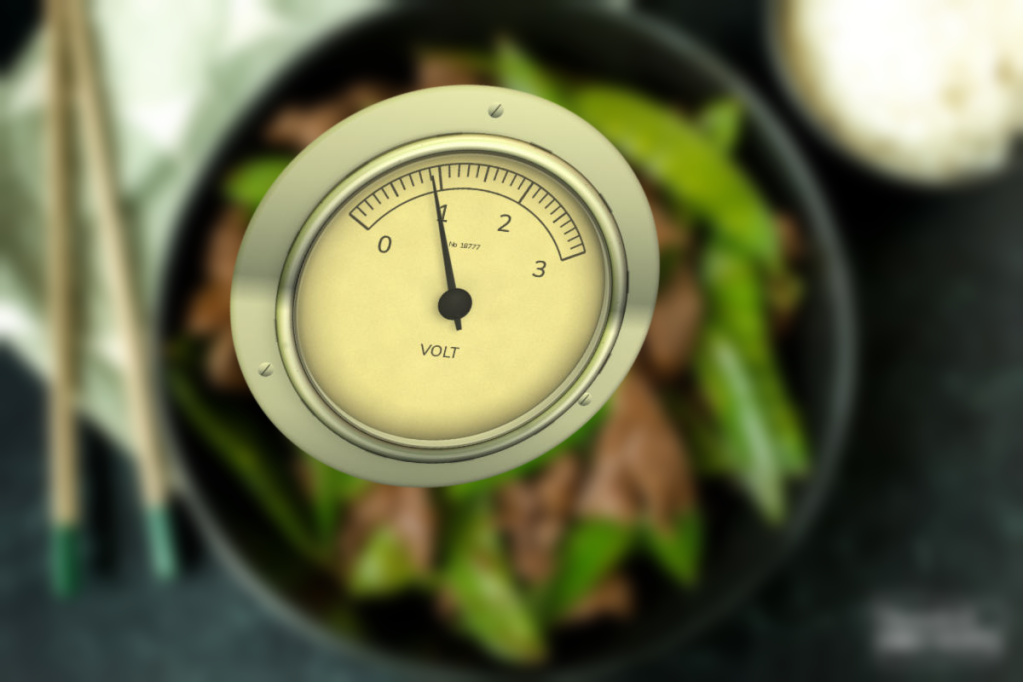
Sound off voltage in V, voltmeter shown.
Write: 0.9 V
